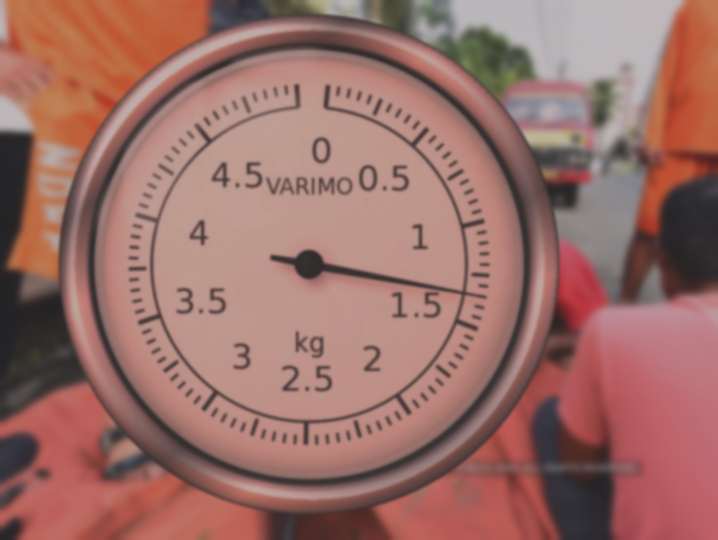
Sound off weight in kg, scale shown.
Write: 1.35 kg
